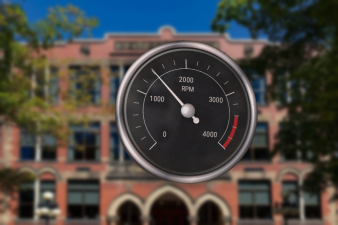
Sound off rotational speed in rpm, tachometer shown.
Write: 1400 rpm
